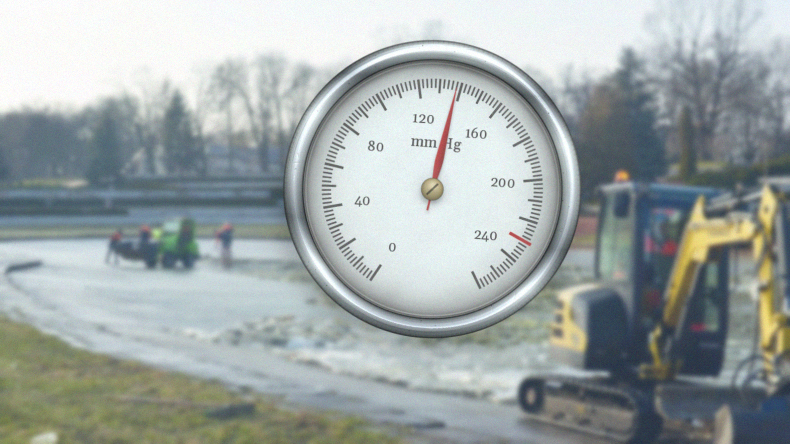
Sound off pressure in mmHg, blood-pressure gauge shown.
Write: 138 mmHg
